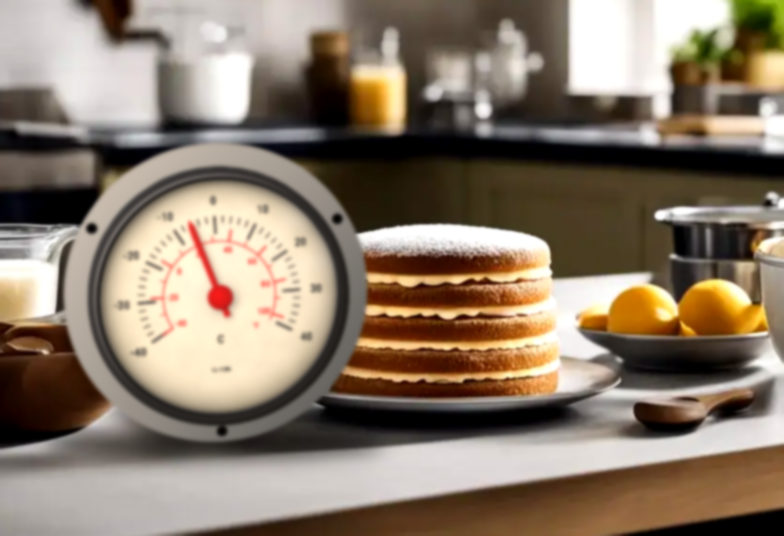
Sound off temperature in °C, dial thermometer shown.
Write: -6 °C
